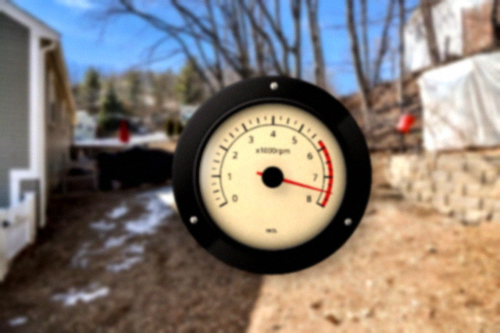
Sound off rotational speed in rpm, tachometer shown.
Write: 7500 rpm
